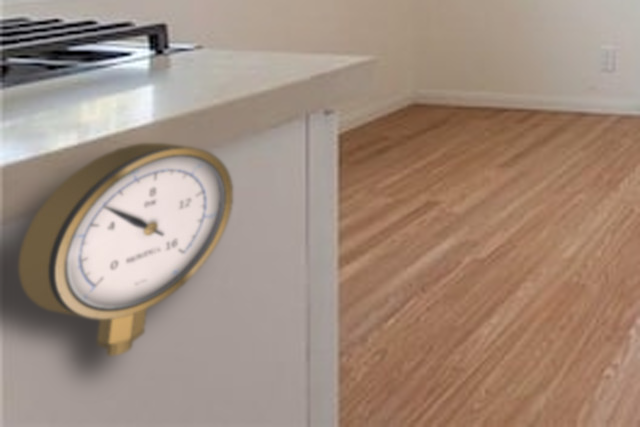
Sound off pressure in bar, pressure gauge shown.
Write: 5 bar
